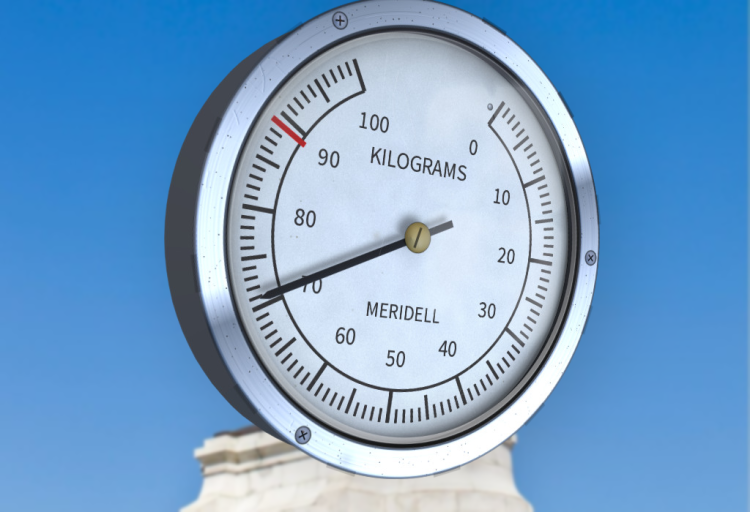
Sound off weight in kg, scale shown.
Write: 71 kg
